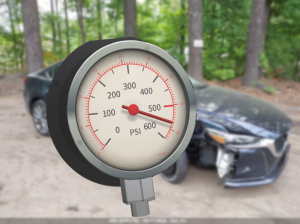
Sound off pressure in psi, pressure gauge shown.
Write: 550 psi
